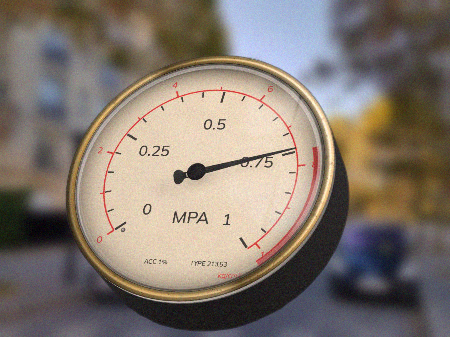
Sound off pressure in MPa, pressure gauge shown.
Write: 0.75 MPa
